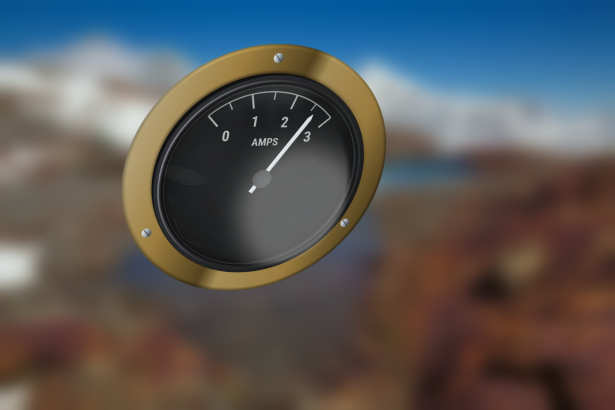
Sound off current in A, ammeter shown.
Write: 2.5 A
